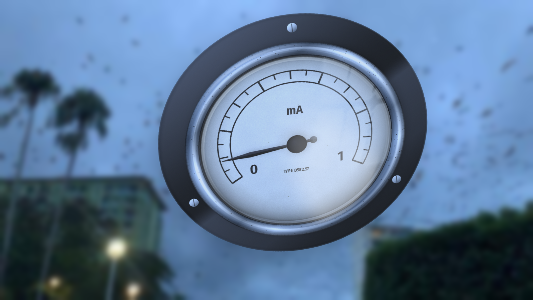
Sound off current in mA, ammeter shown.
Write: 0.1 mA
